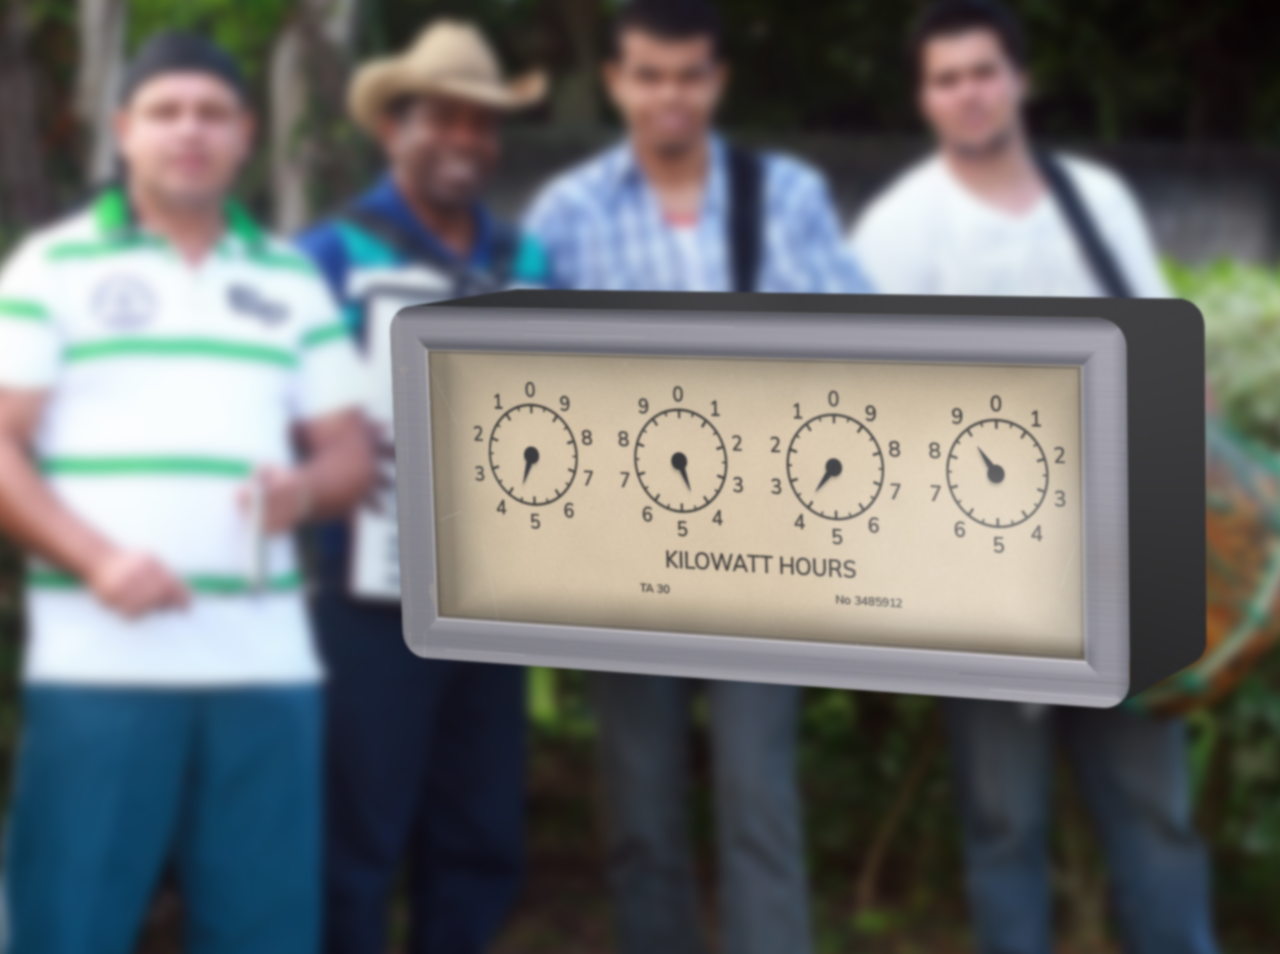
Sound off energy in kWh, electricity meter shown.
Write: 4439 kWh
